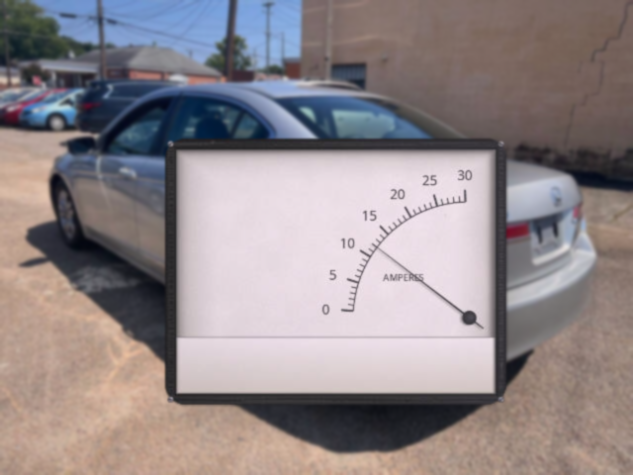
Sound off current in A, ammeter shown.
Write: 12 A
